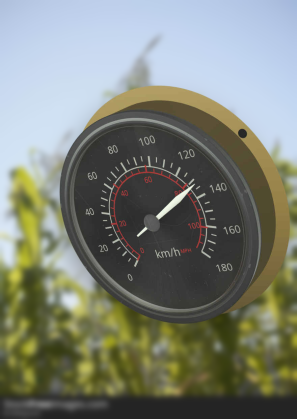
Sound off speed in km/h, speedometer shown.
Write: 132.5 km/h
